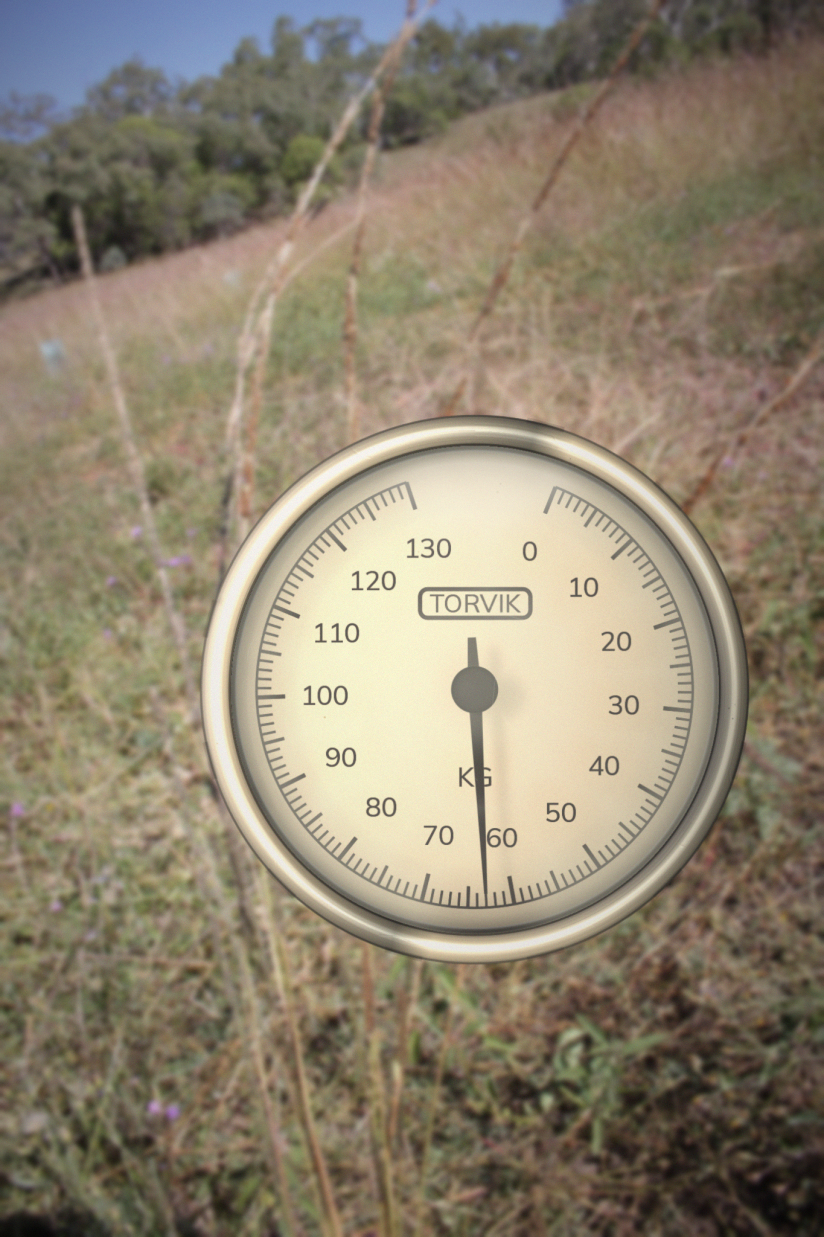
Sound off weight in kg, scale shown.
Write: 63 kg
